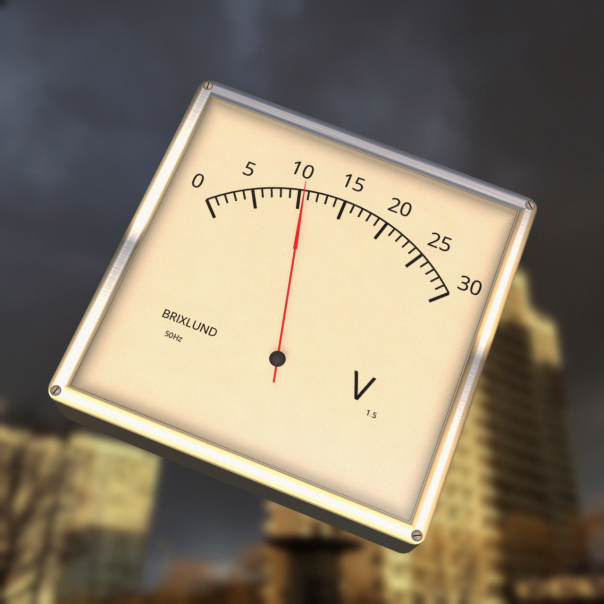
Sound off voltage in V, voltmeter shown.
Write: 10.5 V
